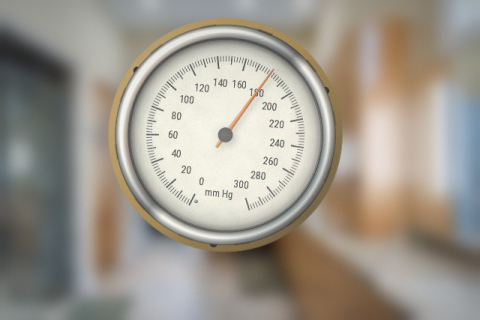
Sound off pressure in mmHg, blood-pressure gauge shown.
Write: 180 mmHg
